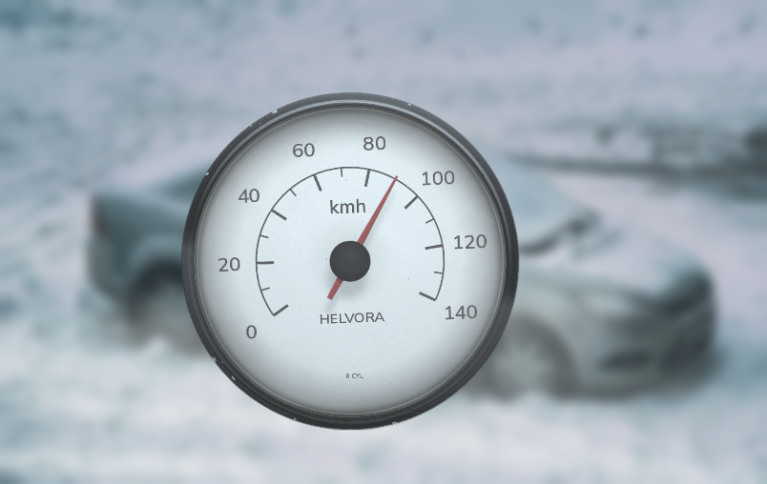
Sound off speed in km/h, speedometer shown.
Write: 90 km/h
